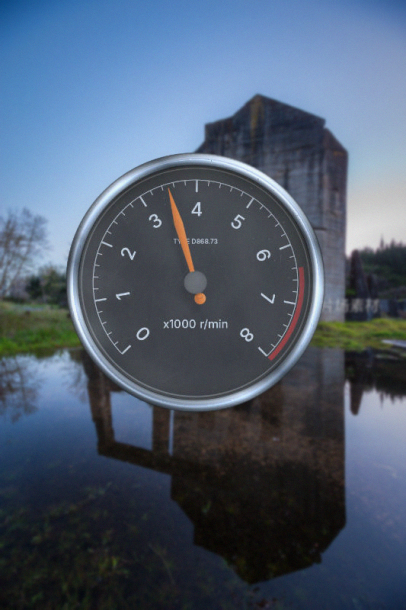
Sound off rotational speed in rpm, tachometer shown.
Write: 3500 rpm
